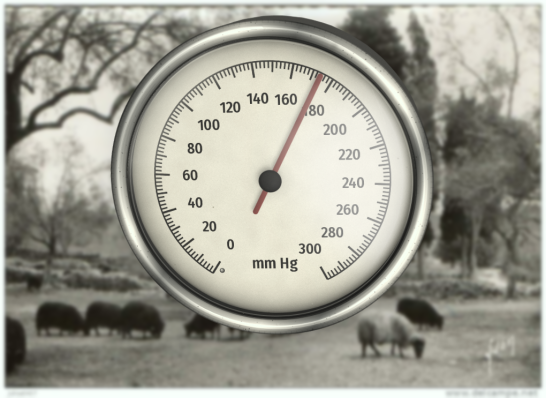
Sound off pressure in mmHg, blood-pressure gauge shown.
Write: 174 mmHg
